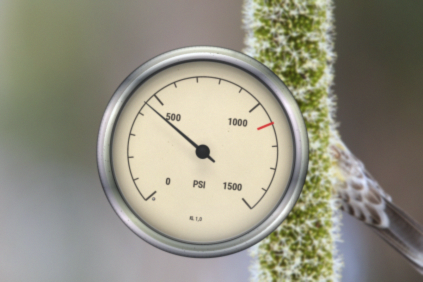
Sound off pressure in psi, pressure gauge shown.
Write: 450 psi
